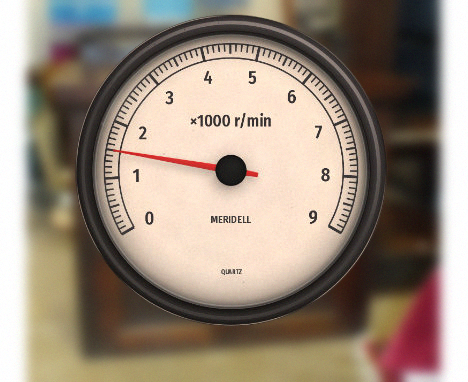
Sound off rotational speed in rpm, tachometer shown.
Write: 1500 rpm
